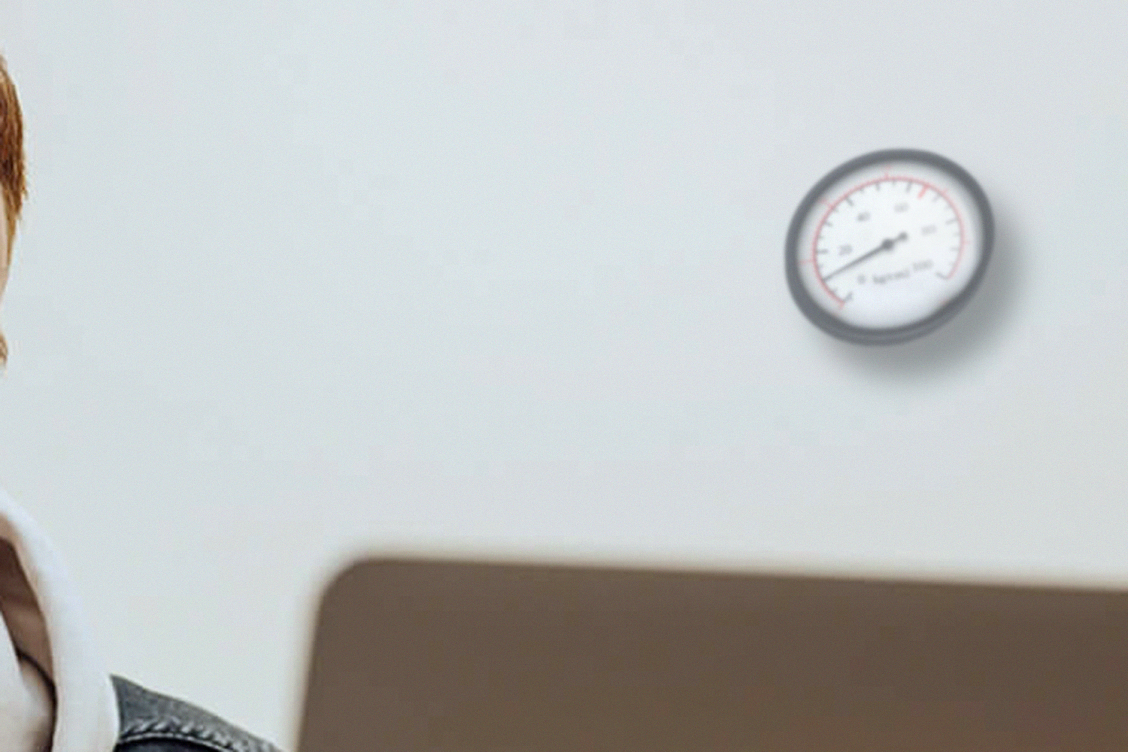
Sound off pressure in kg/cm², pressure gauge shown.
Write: 10 kg/cm²
